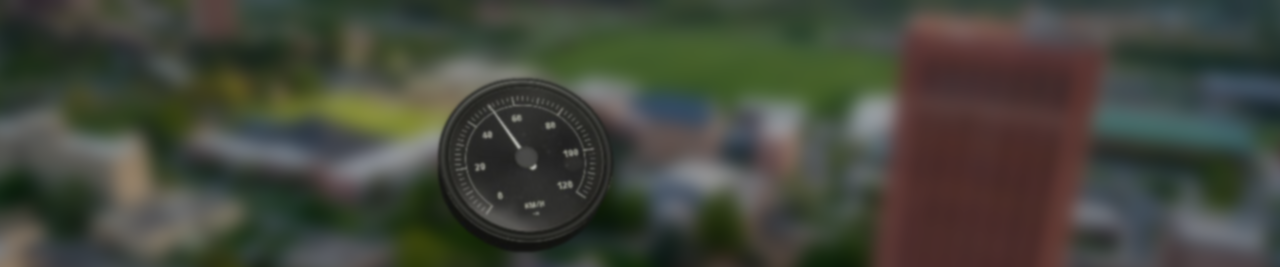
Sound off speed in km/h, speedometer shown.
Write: 50 km/h
